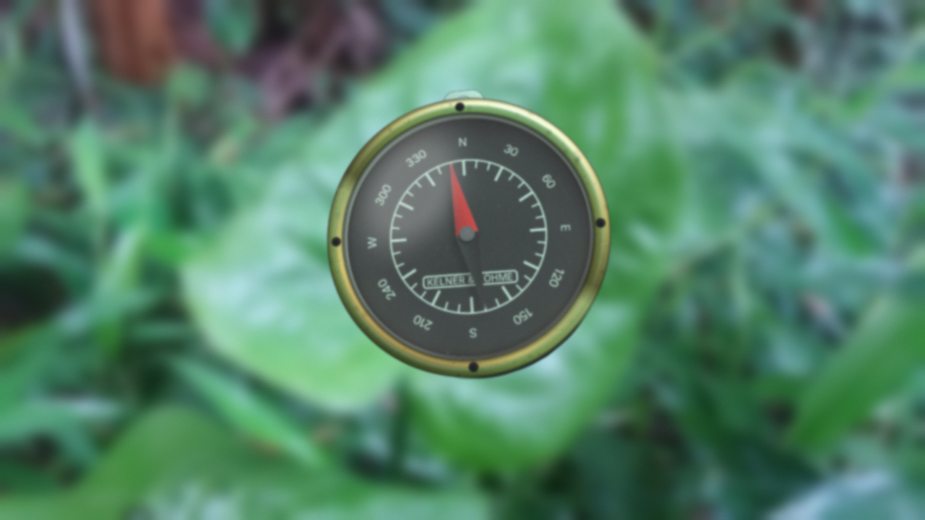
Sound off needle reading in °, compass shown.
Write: 350 °
